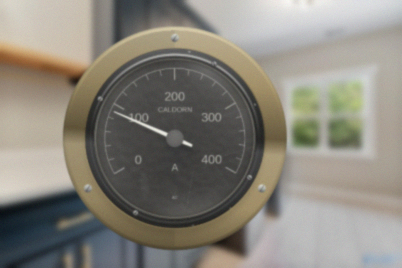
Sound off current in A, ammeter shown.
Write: 90 A
